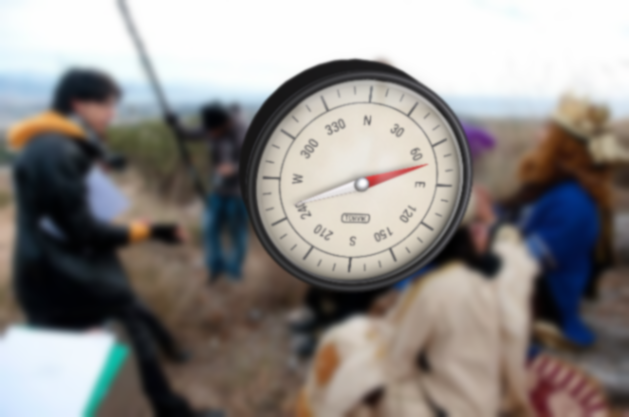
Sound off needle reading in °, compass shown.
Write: 70 °
